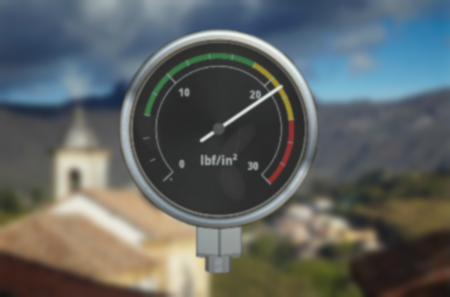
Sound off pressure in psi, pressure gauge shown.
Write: 21 psi
